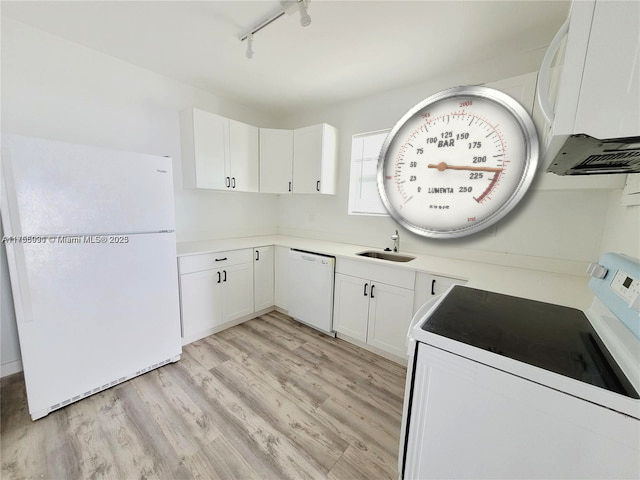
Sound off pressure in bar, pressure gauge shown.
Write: 215 bar
